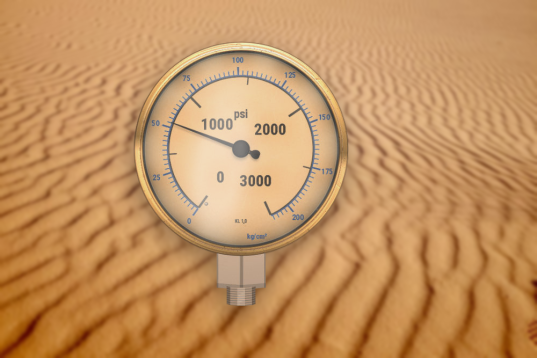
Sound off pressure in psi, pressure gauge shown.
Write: 750 psi
